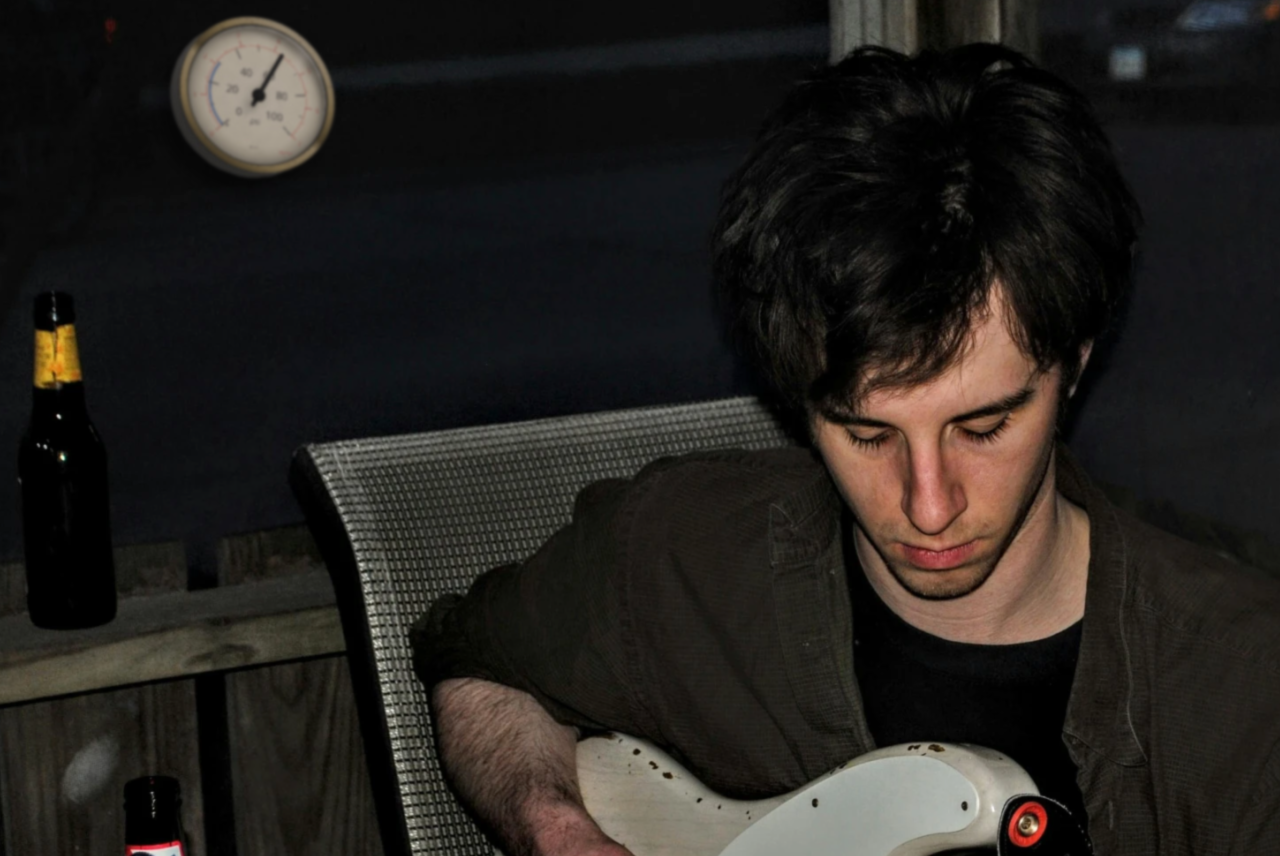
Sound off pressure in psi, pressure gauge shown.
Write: 60 psi
